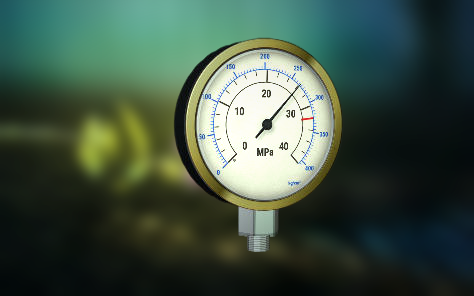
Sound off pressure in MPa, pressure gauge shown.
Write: 26 MPa
